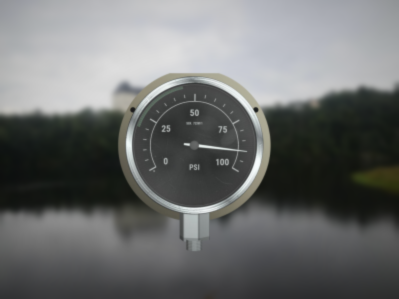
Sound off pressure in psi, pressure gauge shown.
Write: 90 psi
